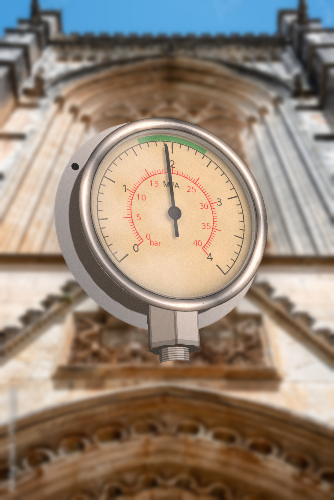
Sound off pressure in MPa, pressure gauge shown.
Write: 1.9 MPa
